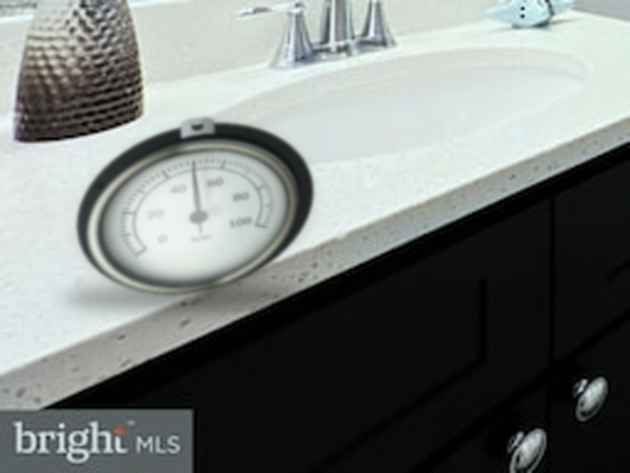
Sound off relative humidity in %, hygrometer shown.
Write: 50 %
